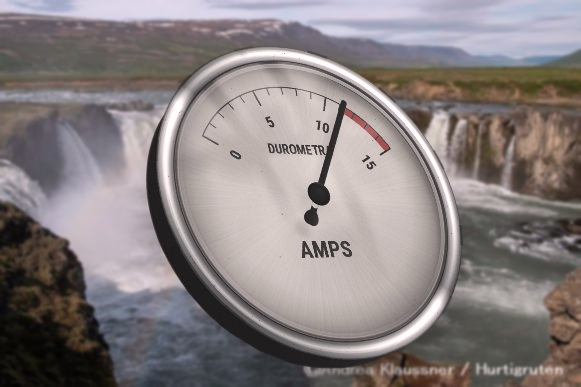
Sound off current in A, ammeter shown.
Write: 11 A
